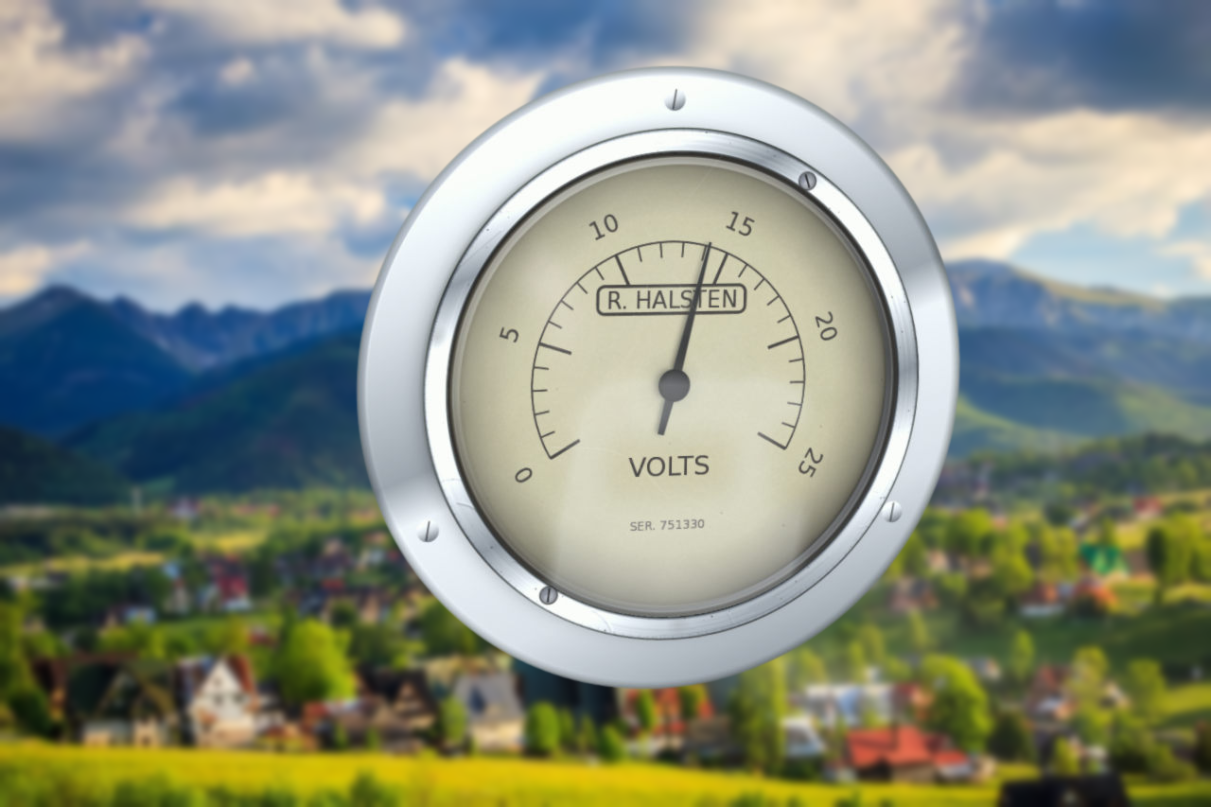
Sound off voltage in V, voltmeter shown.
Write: 14 V
